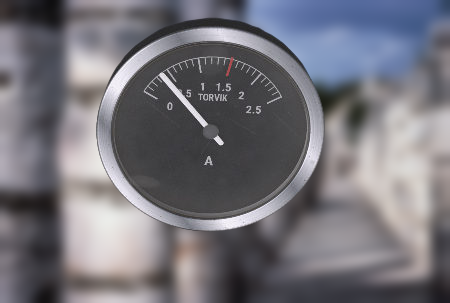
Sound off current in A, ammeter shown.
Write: 0.4 A
